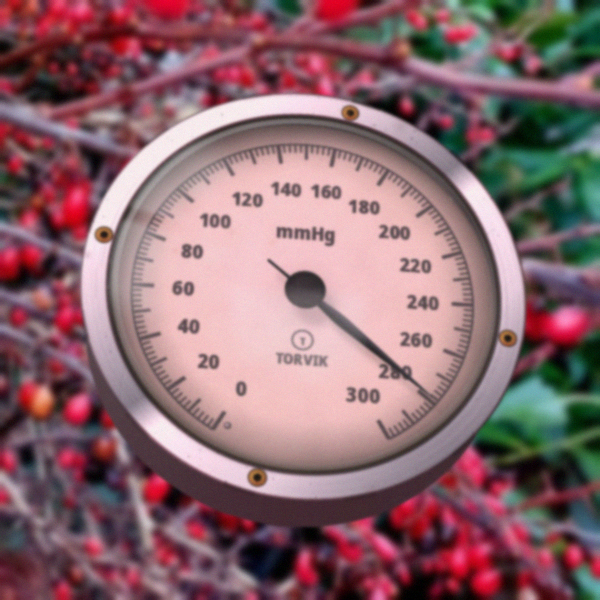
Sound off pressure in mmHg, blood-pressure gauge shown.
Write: 280 mmHg
